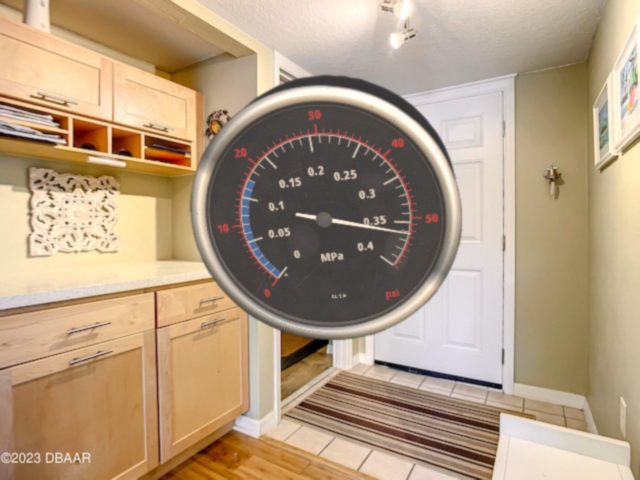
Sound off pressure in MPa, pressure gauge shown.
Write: 0.36 MPa
